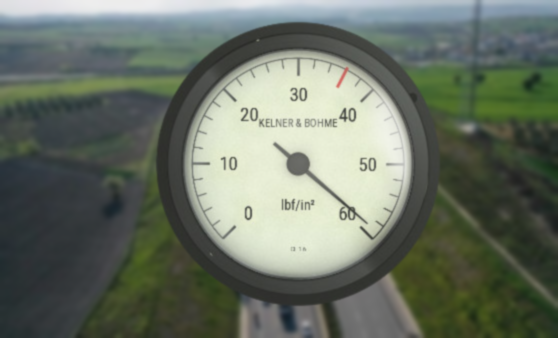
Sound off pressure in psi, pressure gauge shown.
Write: 59 psi
